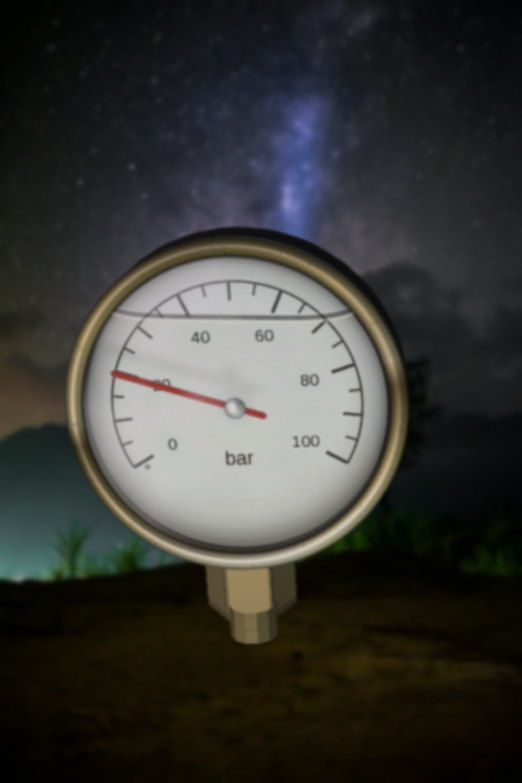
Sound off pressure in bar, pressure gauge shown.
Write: 20 bar
